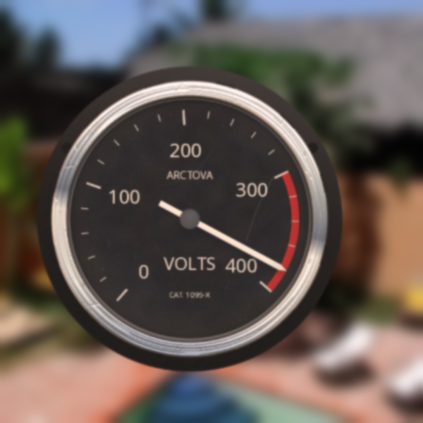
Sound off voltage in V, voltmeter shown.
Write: 380 V
